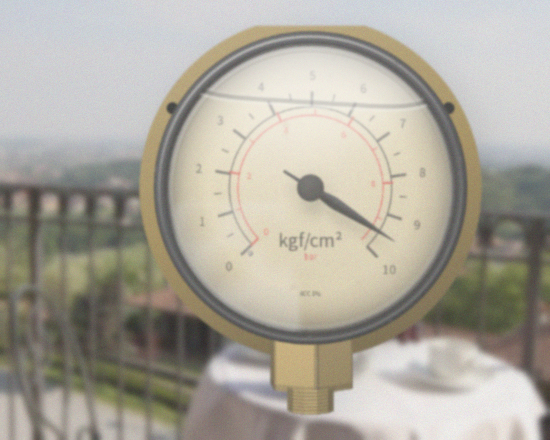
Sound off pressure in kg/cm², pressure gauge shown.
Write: 9.5 kg/cm²
